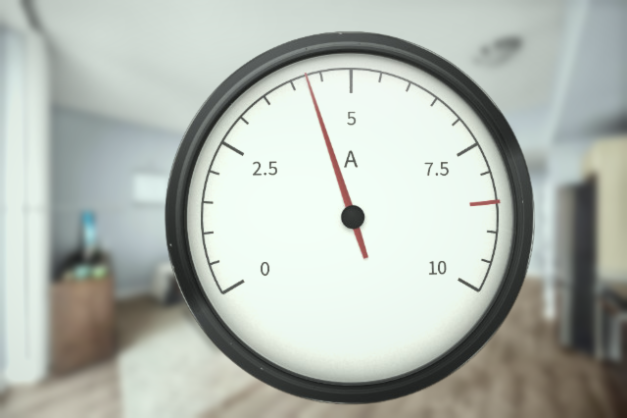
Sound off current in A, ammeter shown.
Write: 4.25 A
